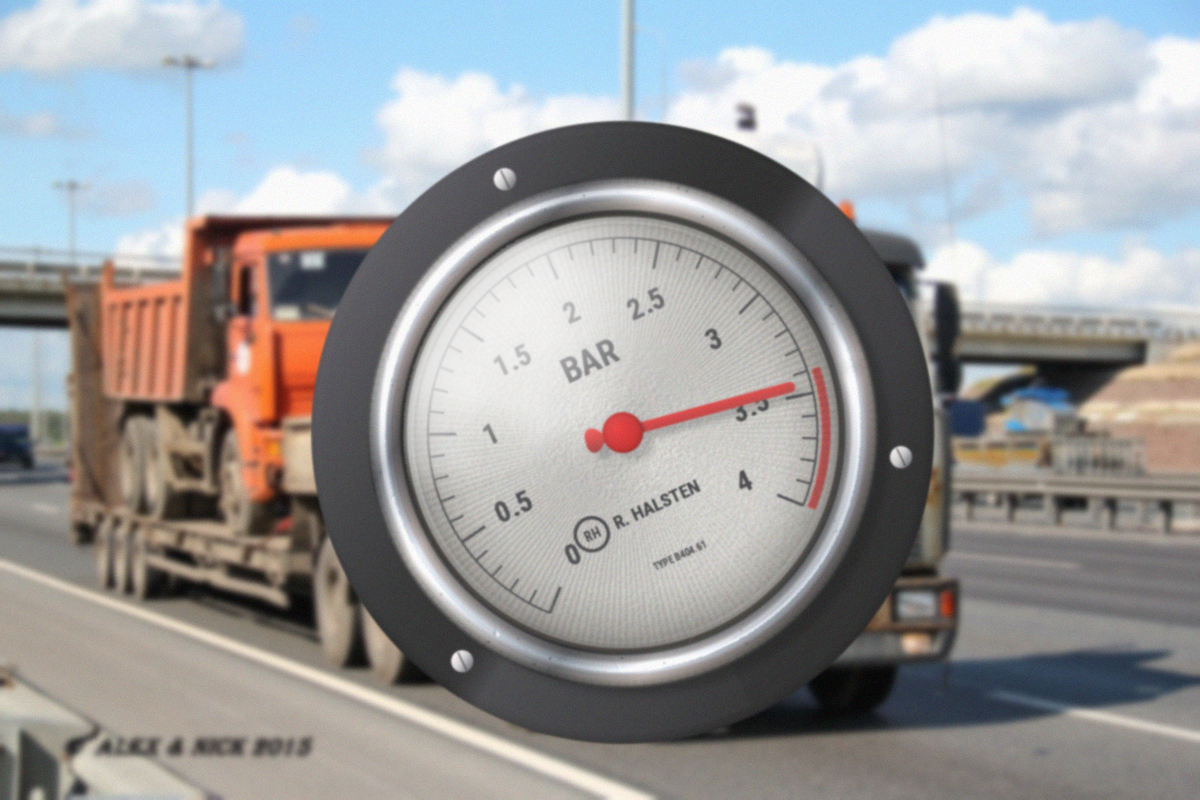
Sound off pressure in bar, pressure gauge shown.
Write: 3.45 bar
